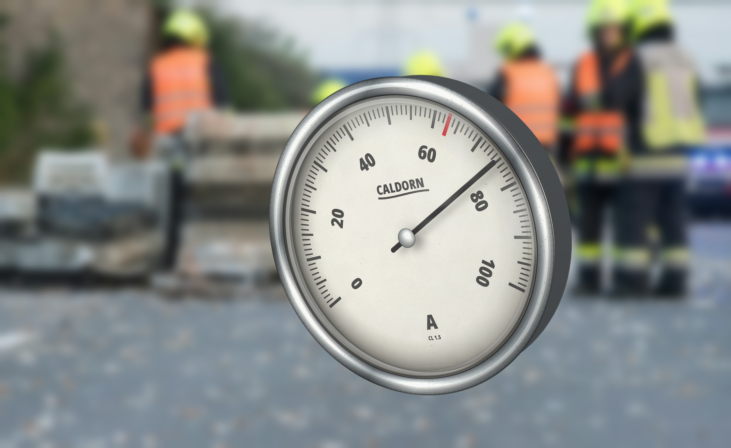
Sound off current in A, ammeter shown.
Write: 75 A
